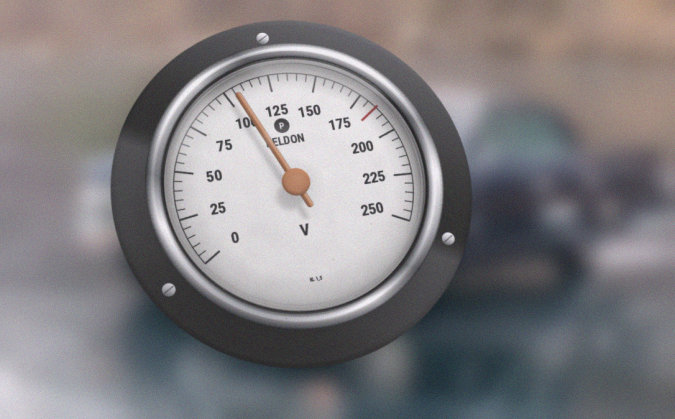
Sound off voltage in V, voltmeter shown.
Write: 105 V
